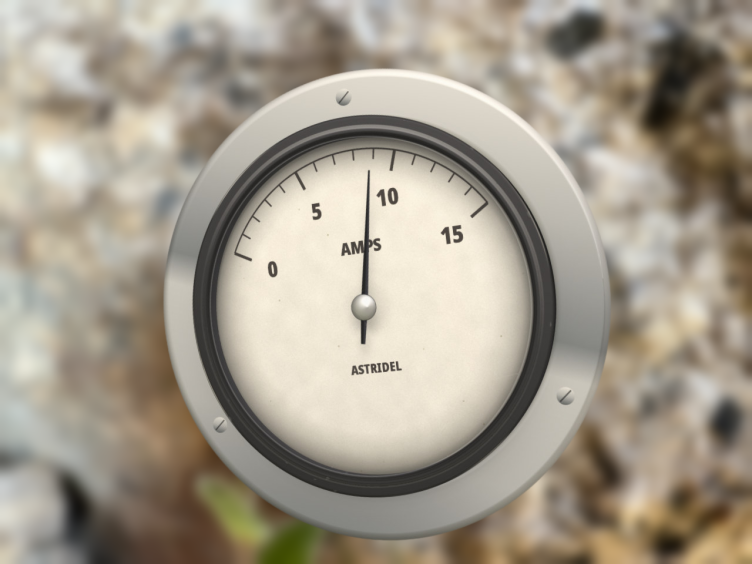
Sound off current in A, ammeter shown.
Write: 9 A
